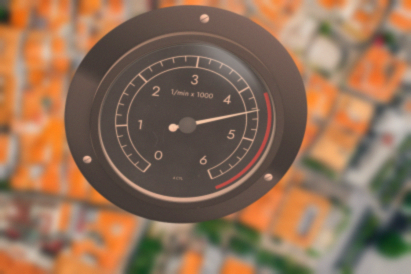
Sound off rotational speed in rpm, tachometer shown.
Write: 4400 rpm
